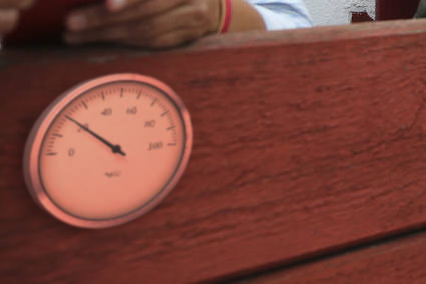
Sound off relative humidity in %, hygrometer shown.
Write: 20 %
